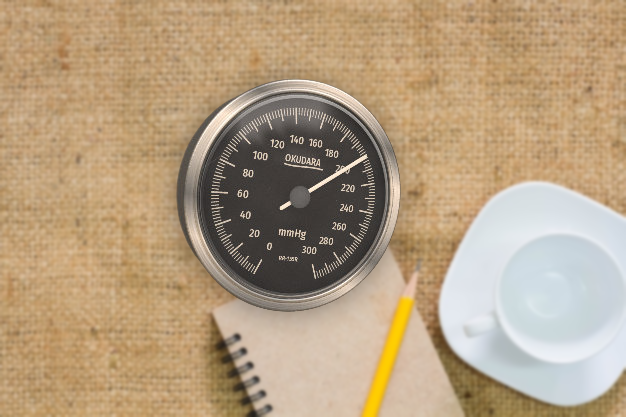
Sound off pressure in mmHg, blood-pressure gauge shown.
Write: 200 mmHg
